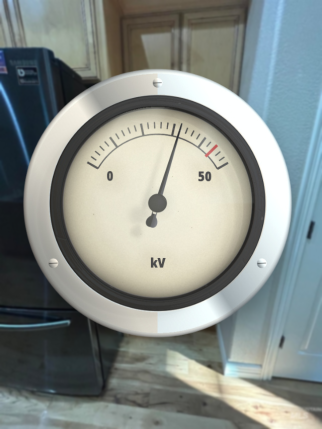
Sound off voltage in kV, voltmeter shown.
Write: 32 kV
